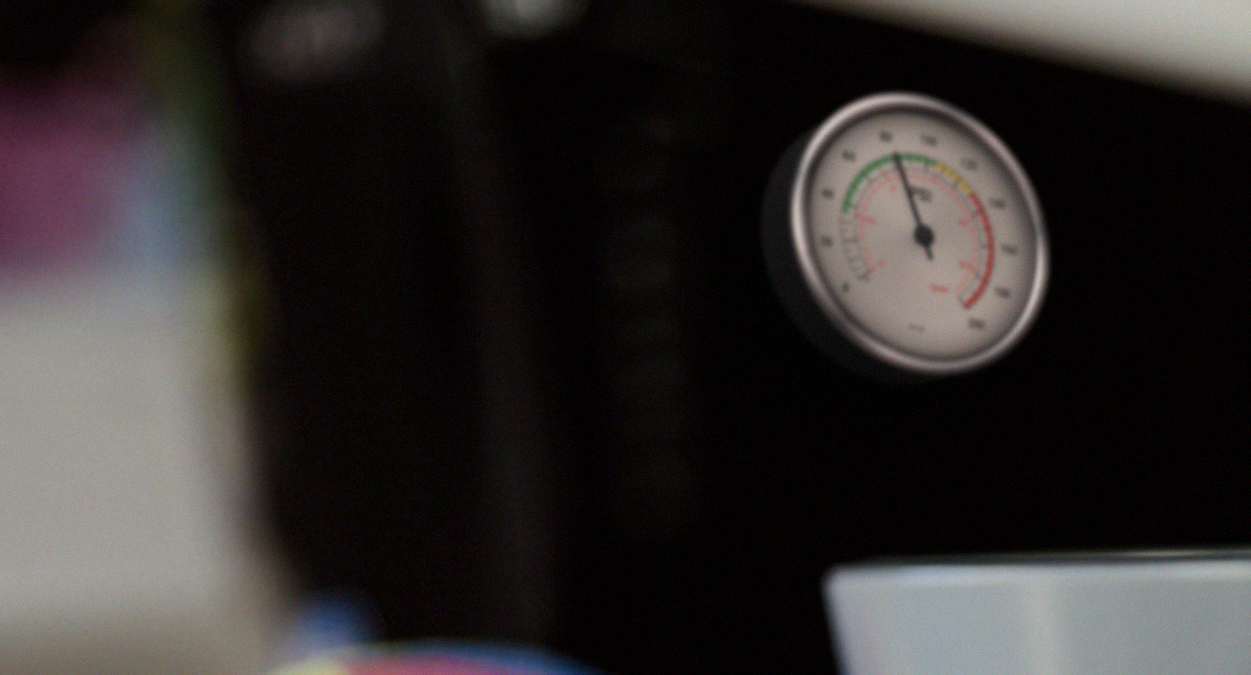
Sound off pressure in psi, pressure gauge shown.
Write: 80 psi
